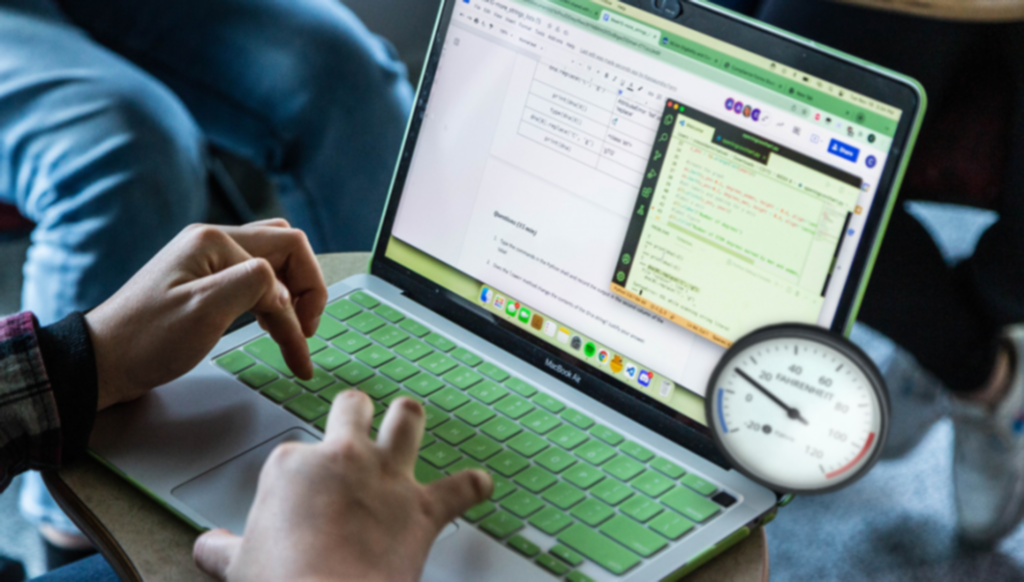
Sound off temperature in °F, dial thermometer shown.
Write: 12 °F
